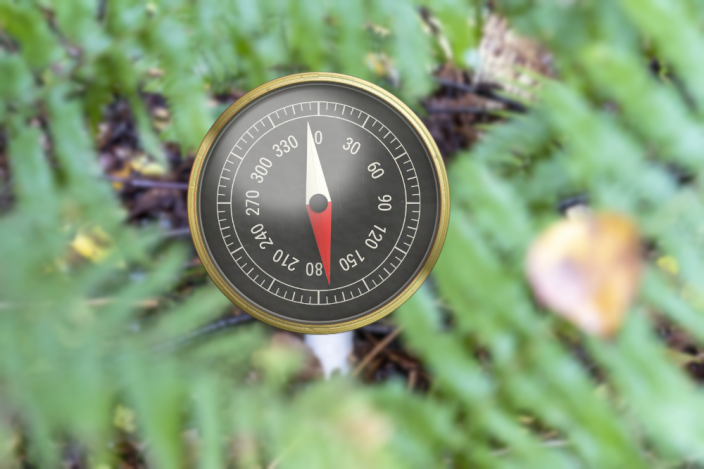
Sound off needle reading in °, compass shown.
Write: 172.5 °
